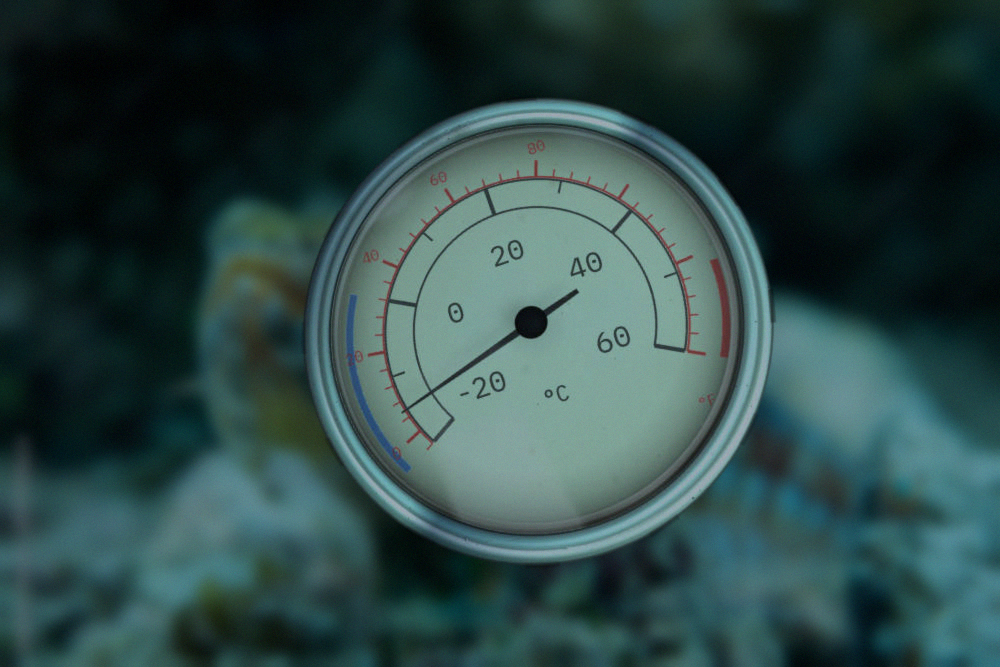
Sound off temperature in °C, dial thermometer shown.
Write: -15 °C
